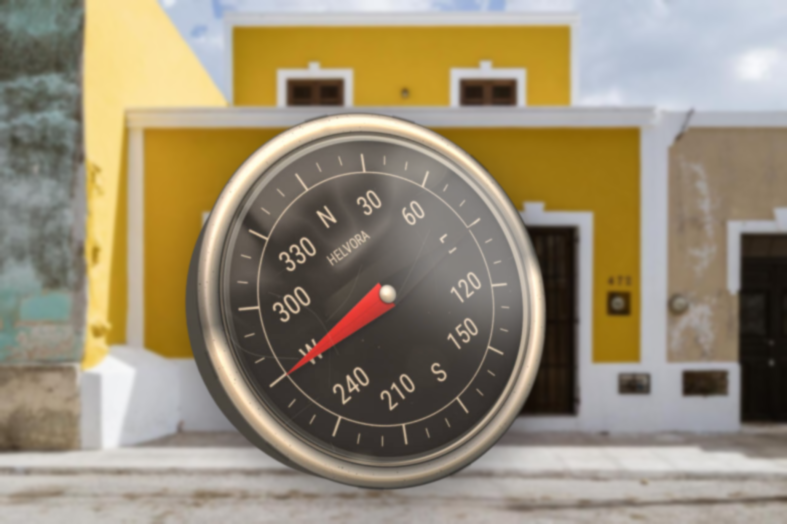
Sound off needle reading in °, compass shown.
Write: 270 °
